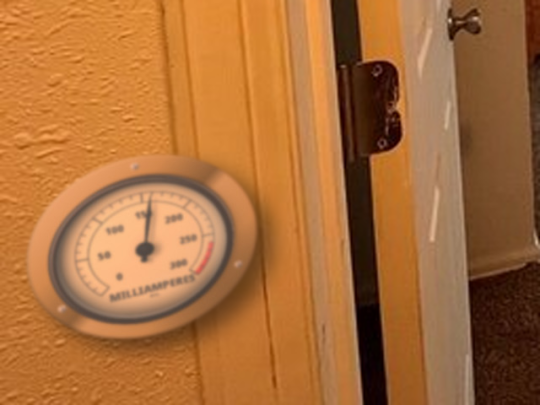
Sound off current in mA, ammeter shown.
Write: 160 mA
